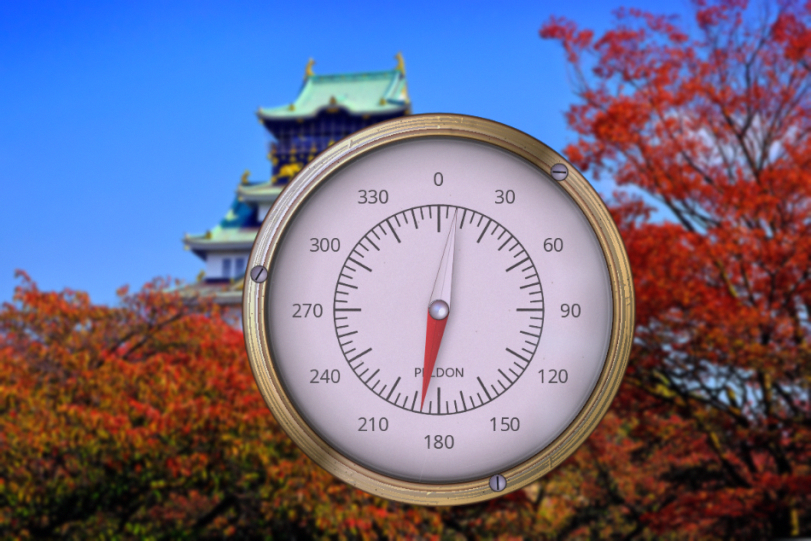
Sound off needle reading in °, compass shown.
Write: 190 °
